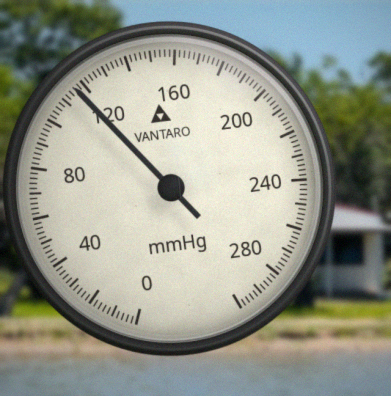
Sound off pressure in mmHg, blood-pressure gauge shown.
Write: 116 mmHg
